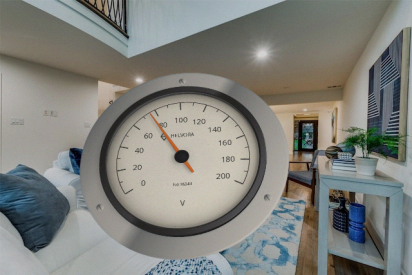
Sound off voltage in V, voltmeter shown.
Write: 75 V
